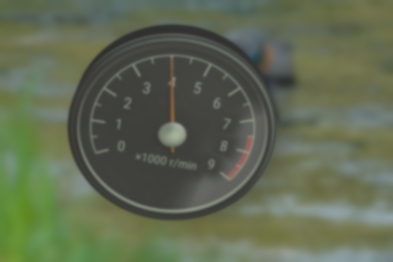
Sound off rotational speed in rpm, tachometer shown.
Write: 4000 rpm
